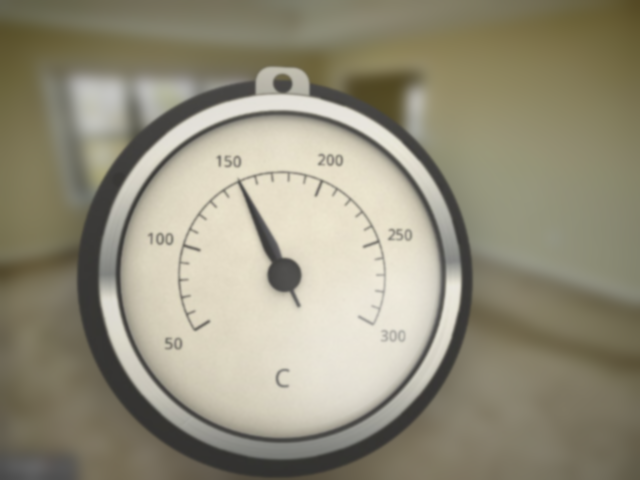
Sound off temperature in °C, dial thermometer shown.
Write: 150 °C
